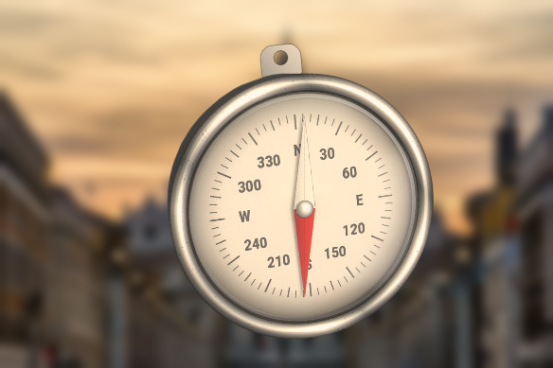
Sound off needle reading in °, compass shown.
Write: 185 °
